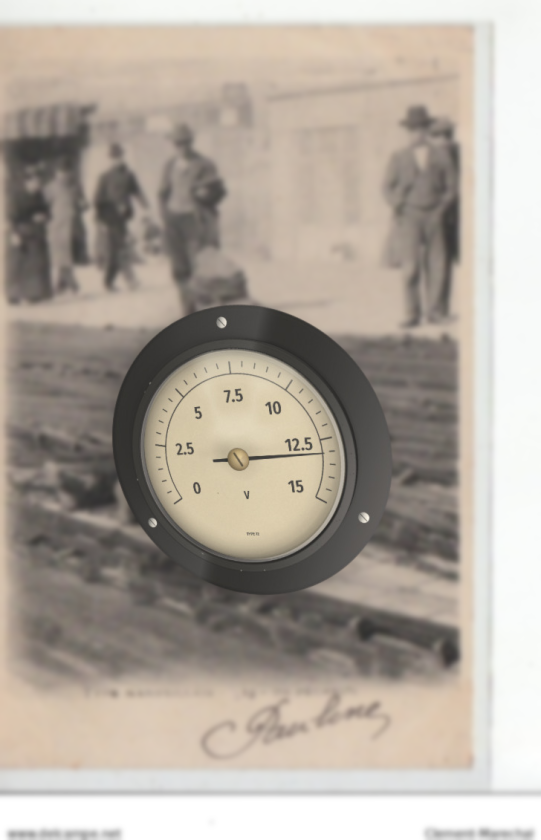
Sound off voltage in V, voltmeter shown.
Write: 13 V
